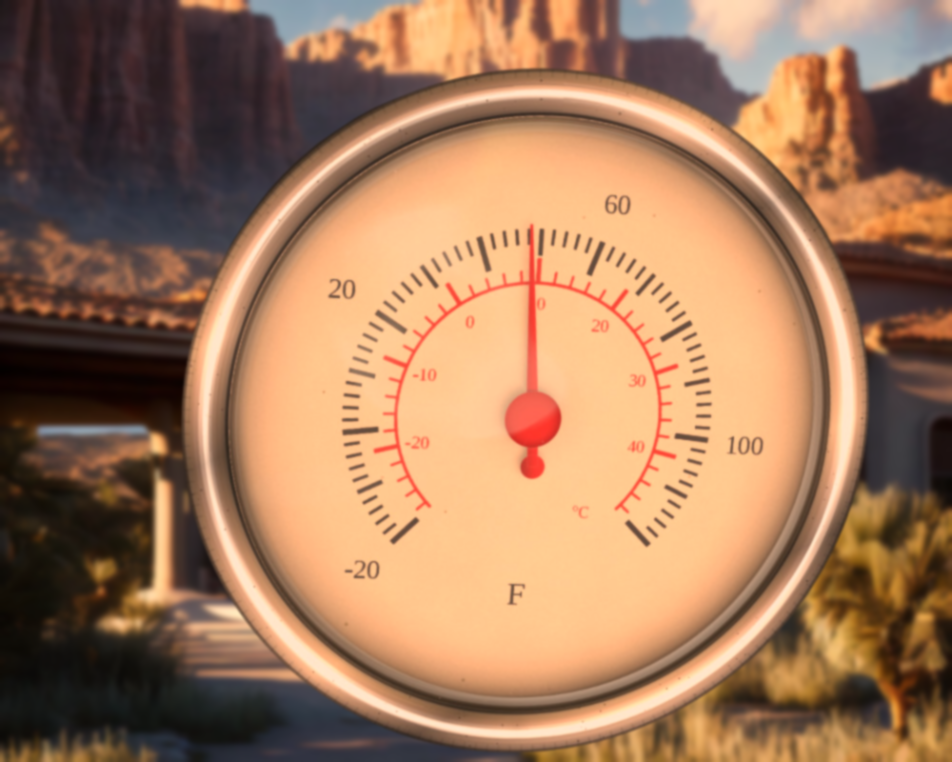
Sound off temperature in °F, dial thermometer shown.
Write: 48 °F
